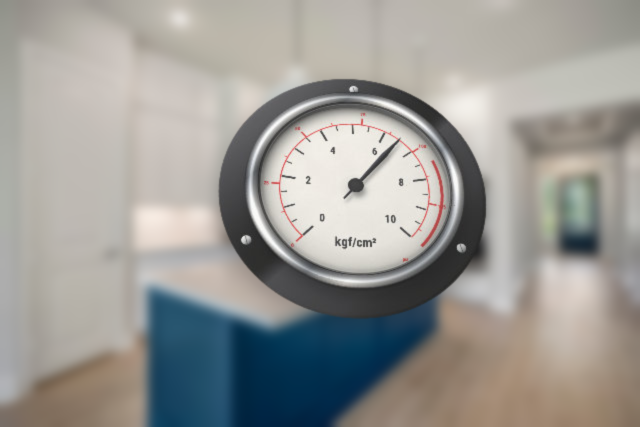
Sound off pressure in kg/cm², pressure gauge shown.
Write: 6.5 kg/cm²
